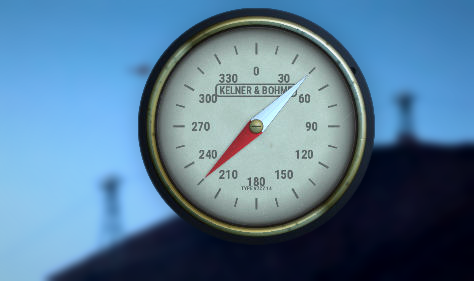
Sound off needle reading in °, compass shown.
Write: 225 °
